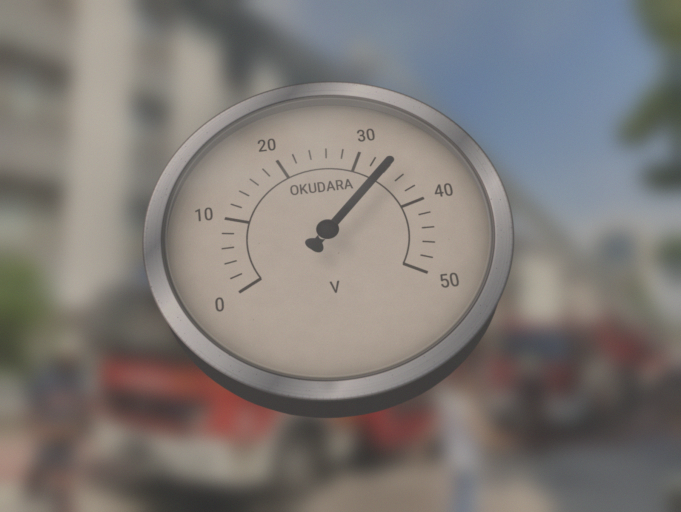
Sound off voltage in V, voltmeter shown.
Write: 34 V
